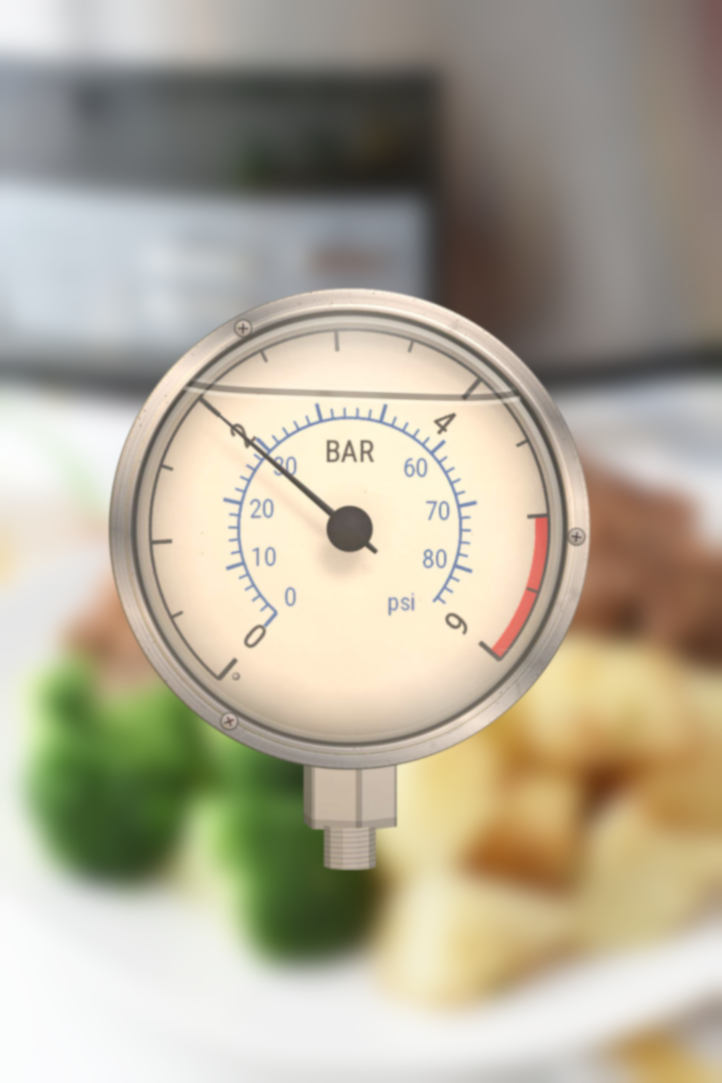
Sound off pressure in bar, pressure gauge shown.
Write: 2 bar
